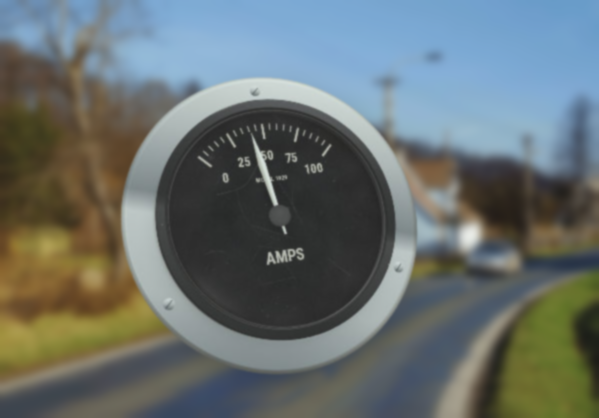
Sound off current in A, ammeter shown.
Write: 40 A
